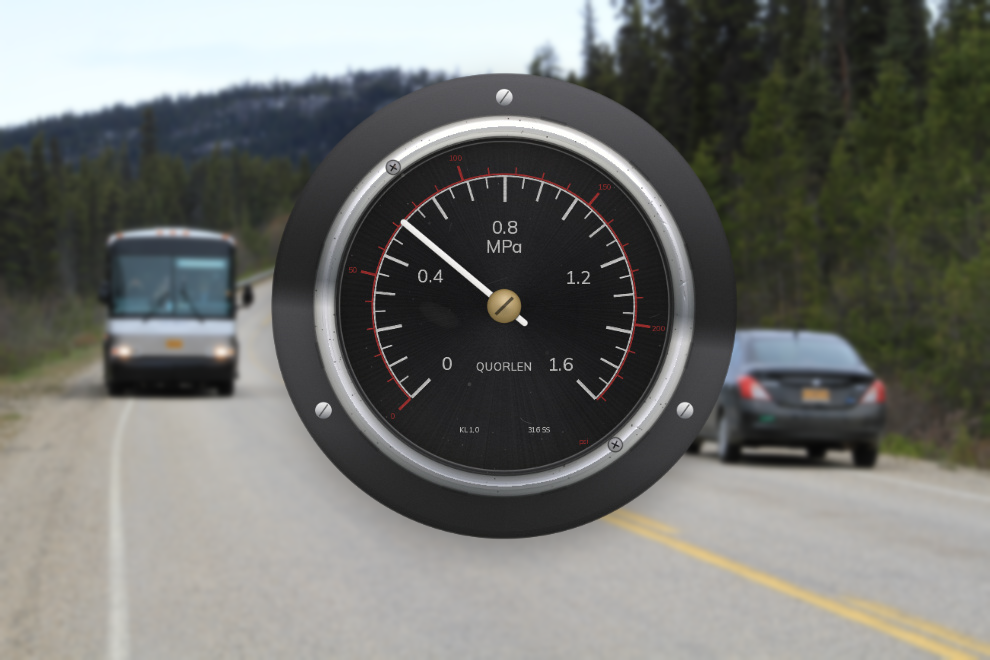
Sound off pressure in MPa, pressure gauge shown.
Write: 0.5 MPa
